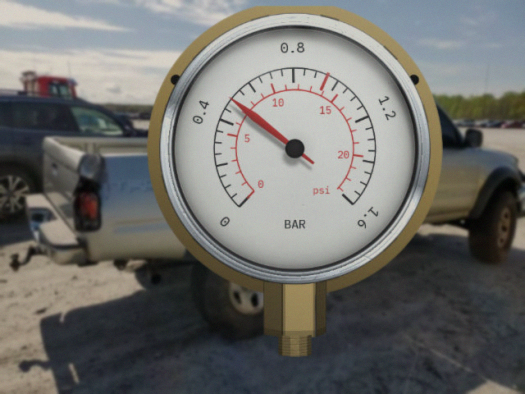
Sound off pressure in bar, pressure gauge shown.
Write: 0.5 bar
